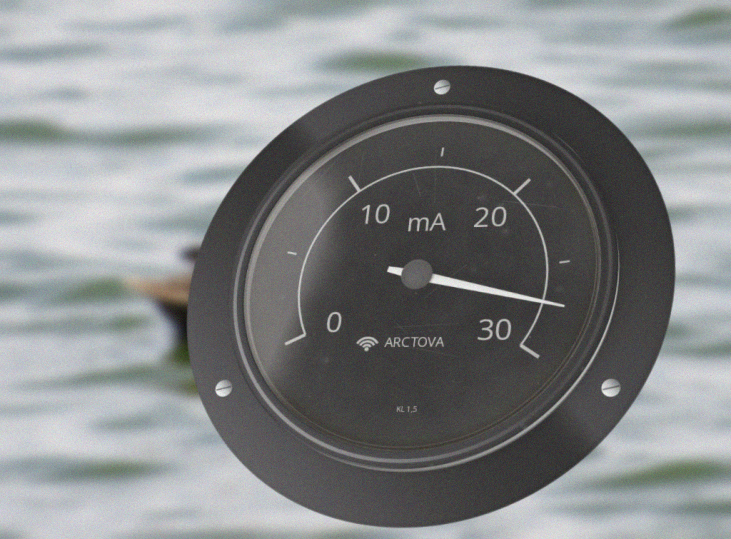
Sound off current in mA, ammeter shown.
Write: 27.5 mA
